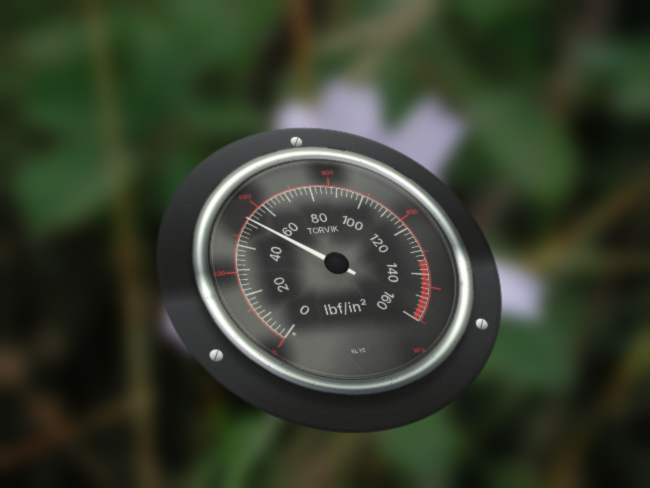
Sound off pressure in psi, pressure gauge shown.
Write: 50 psi
